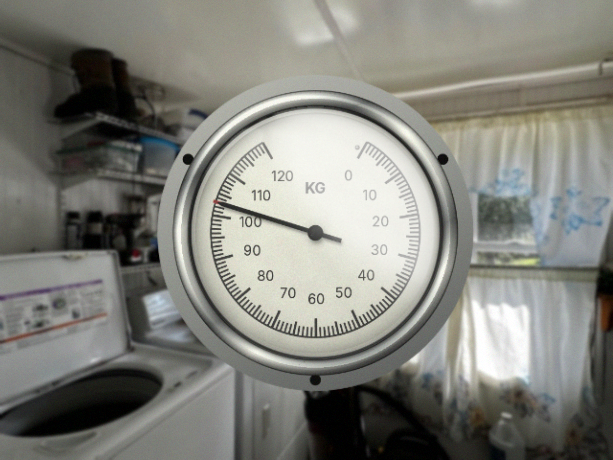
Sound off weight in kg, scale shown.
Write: 103 kg
